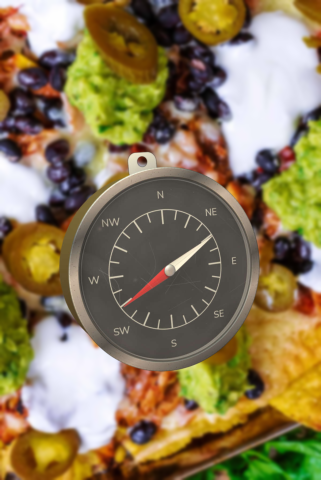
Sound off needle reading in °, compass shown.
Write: 240 °
